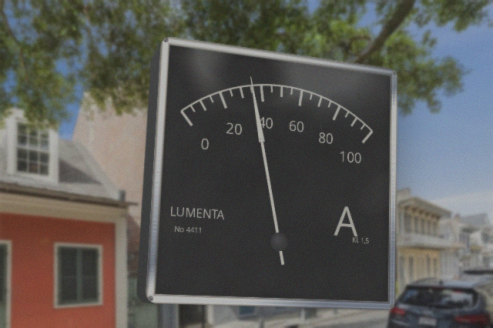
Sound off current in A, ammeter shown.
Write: 35 A
